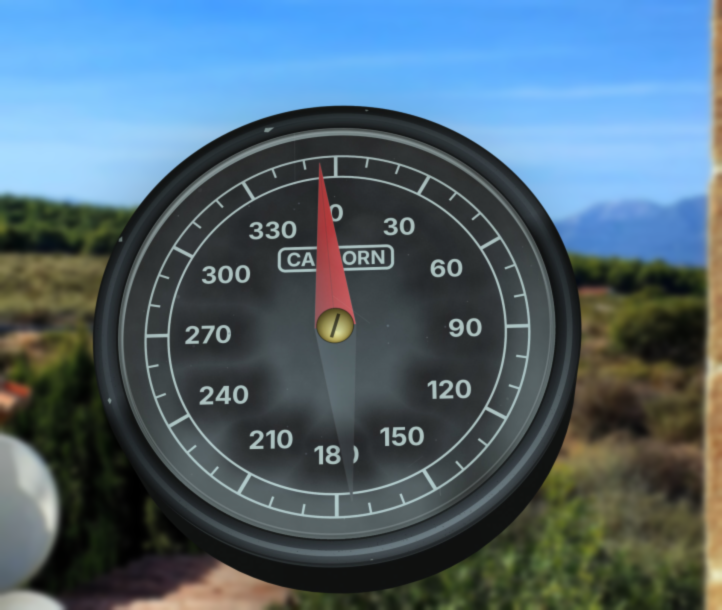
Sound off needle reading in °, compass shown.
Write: 355 °
